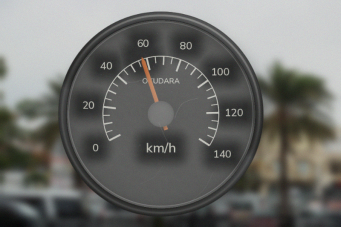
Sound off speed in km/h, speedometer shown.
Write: 57.5 km/h
